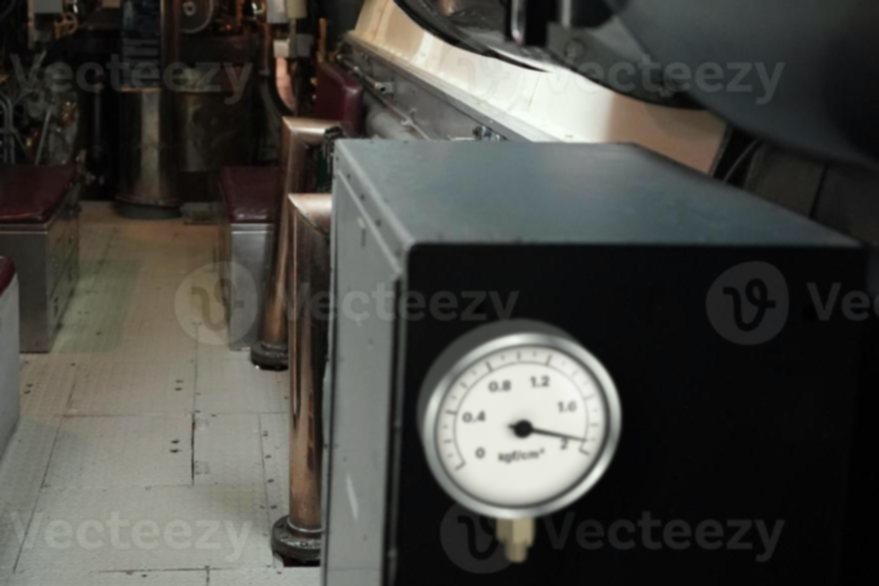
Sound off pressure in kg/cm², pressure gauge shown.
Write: 1.9 kg/cm²
